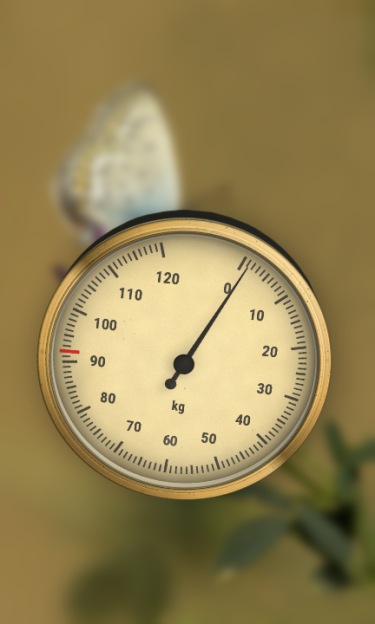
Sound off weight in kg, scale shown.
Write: 1 kg
